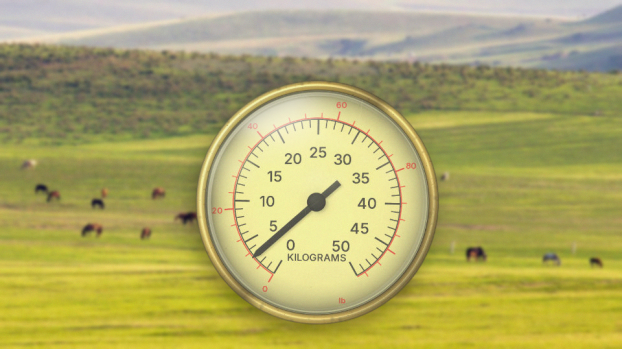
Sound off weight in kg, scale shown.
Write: 3 kg
